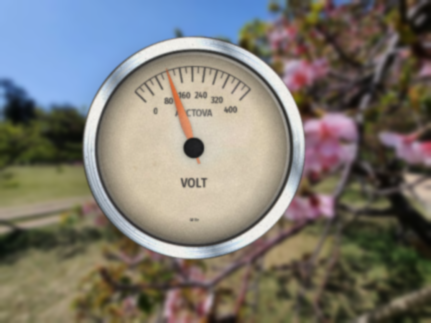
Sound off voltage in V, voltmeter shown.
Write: 120 V
